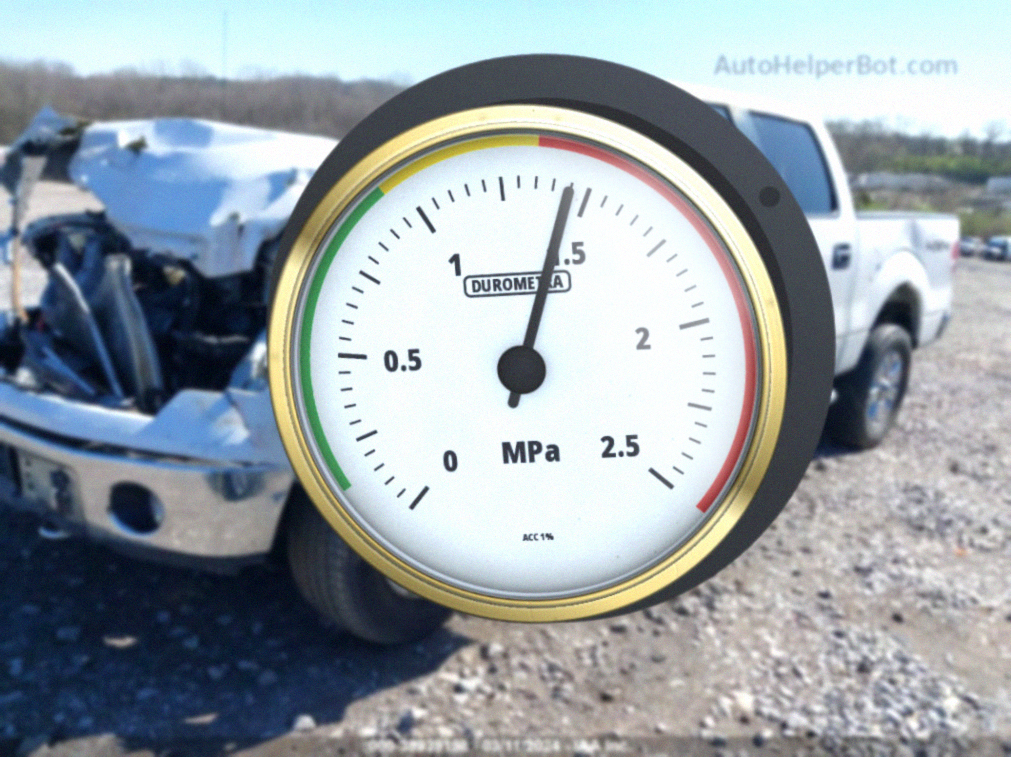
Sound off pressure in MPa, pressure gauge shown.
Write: 1.45 MPa
